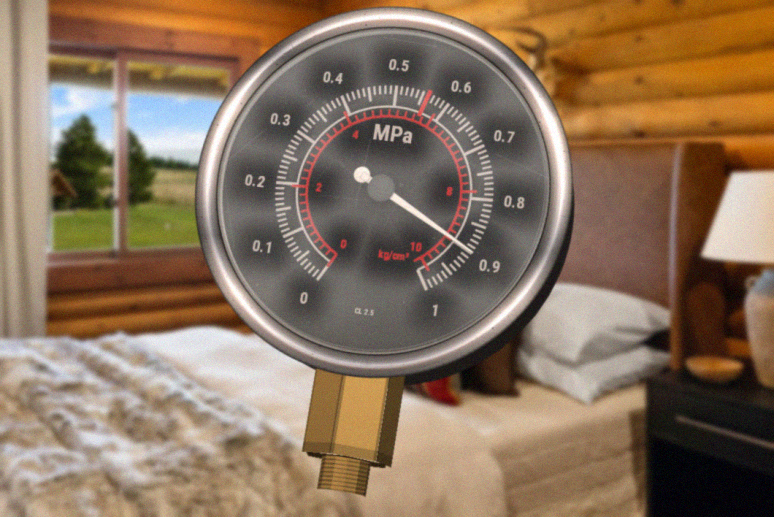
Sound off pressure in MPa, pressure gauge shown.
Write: 0.9 MPa
